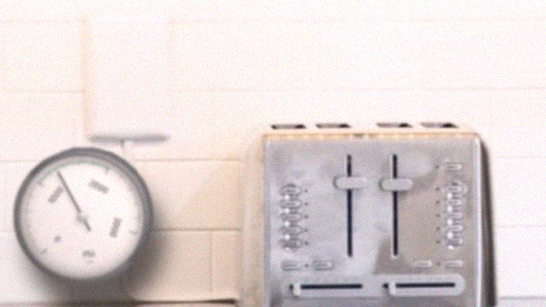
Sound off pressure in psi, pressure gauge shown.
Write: 1300 psi
